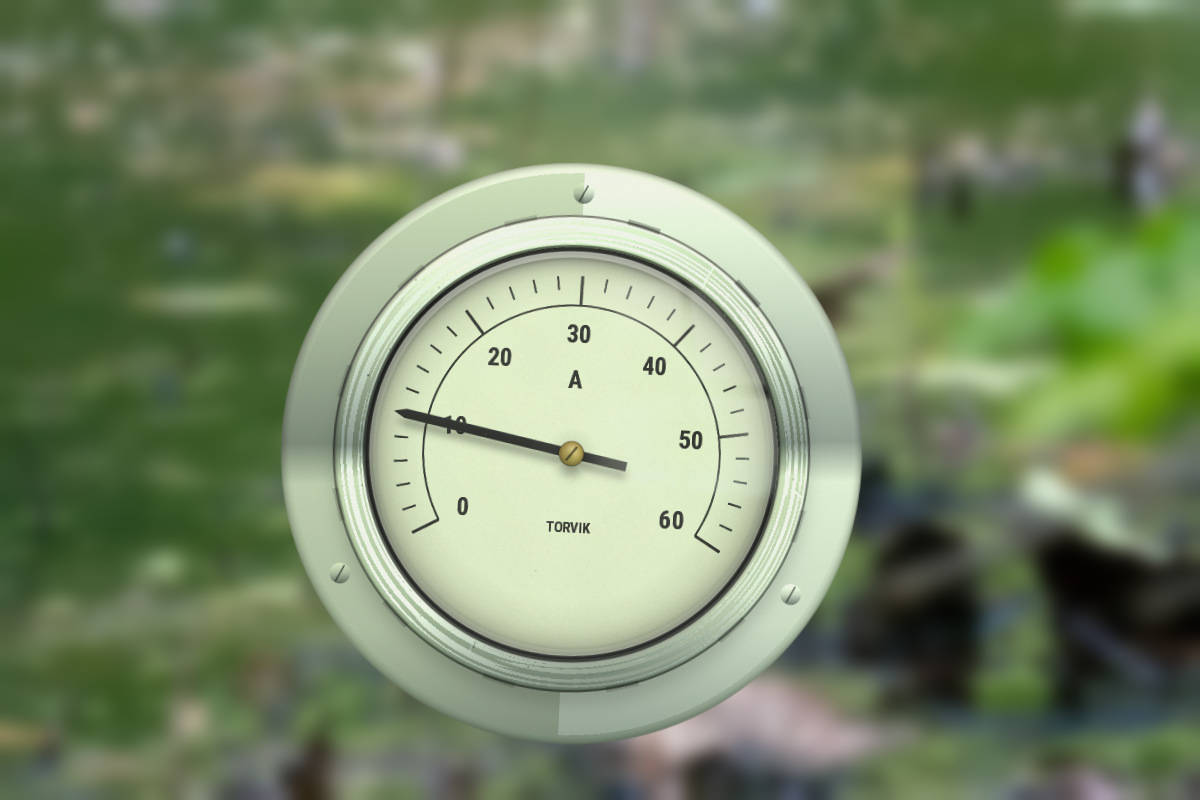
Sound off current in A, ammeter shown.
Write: 10 A
